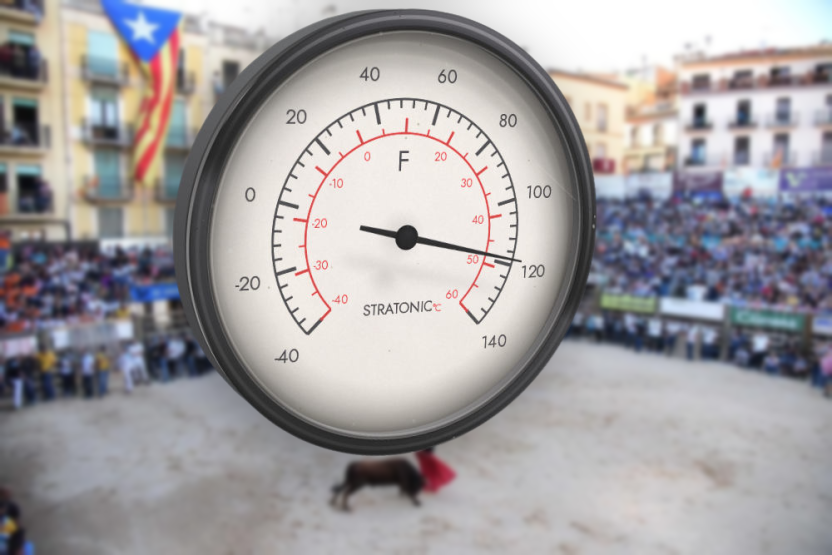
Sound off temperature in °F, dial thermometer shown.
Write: 118 °F
